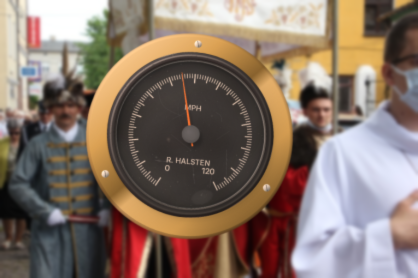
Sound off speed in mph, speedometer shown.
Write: 55 mph
